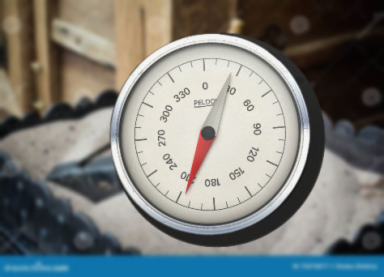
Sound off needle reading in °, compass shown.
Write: 205 °
